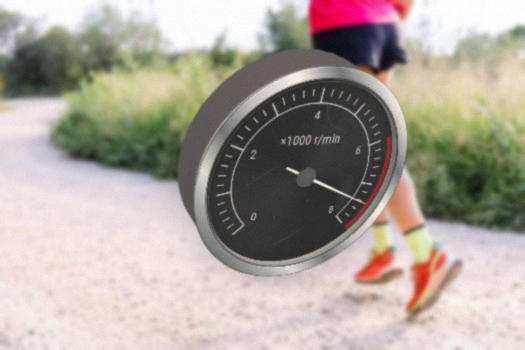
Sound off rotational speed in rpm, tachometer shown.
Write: 7400 rpm
